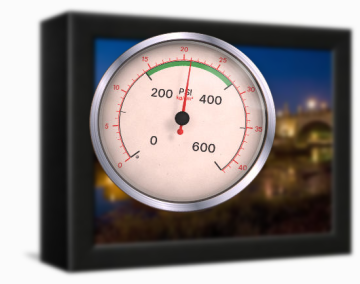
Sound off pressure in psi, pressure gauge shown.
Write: 300 psi
